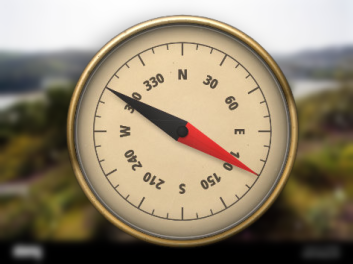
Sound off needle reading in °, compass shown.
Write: 120 °
